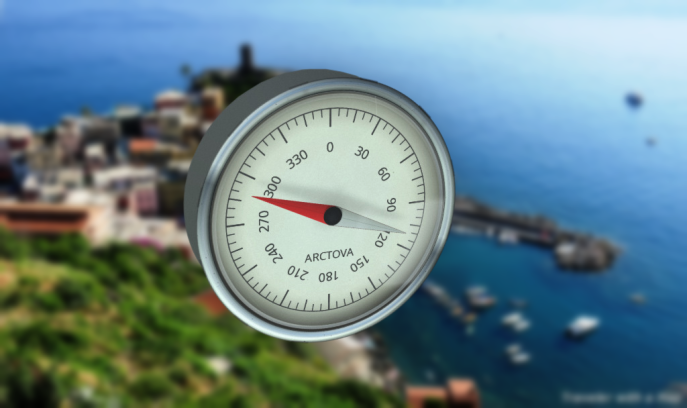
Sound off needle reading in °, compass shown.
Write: 290 °
